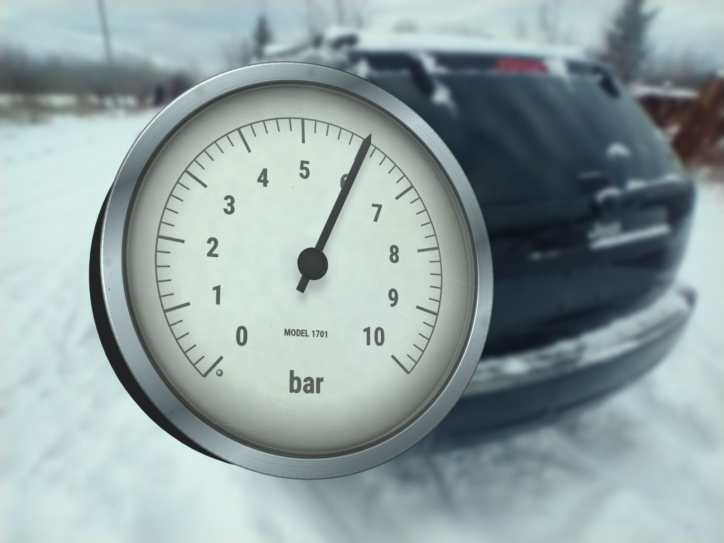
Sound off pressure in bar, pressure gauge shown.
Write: 6 bar
